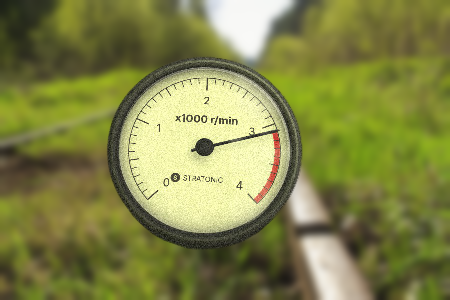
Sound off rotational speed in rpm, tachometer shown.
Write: 3100 rpm
